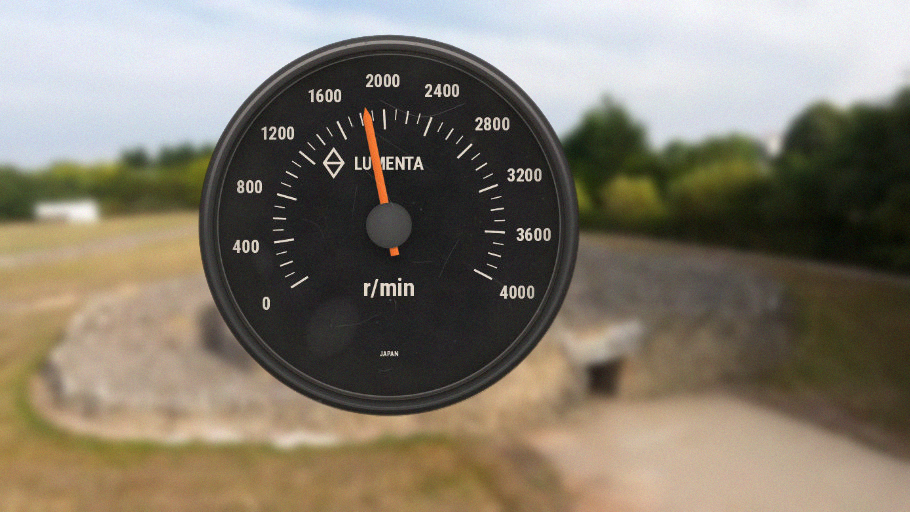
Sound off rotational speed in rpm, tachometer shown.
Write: 1850 rpm
